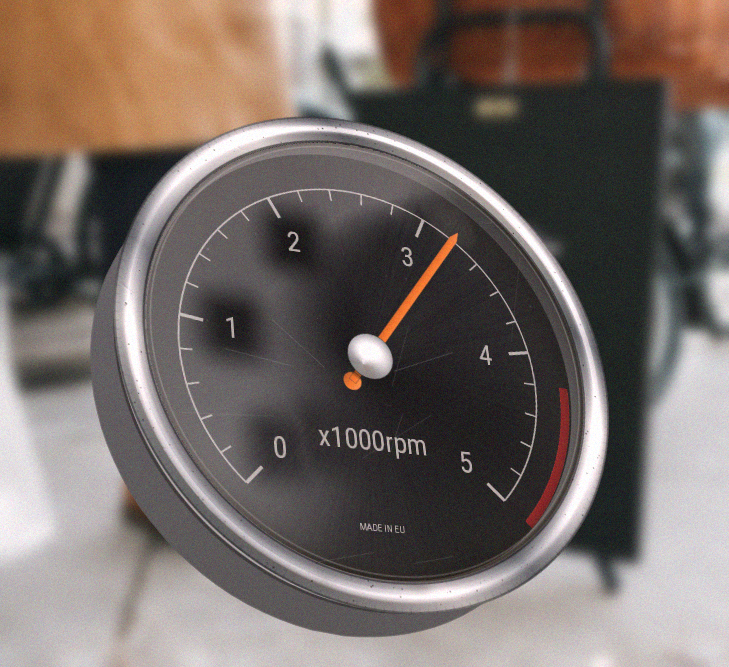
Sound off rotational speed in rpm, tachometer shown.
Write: 3200 rpm
